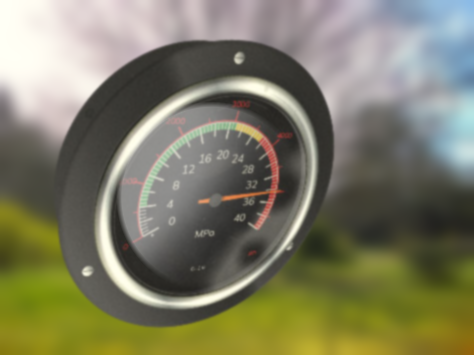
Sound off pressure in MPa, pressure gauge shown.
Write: 34 MPa
